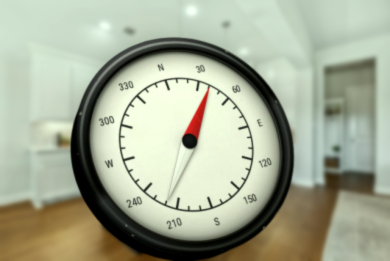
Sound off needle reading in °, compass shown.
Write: 40 °
